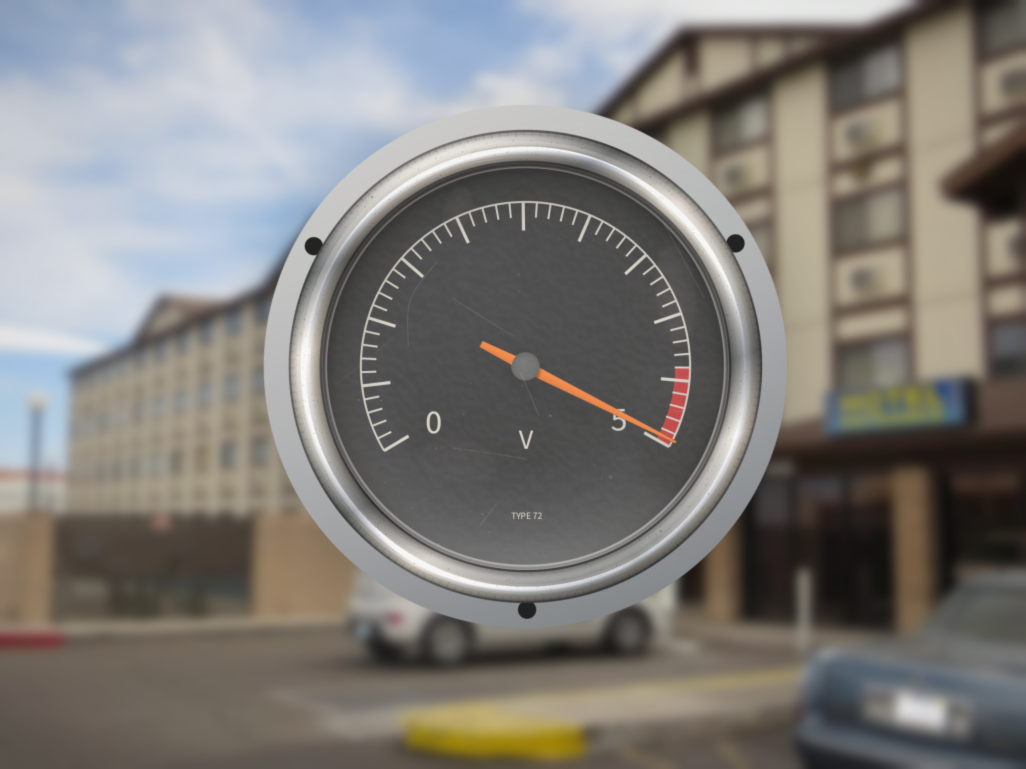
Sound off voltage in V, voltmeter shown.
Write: 4.95 V
